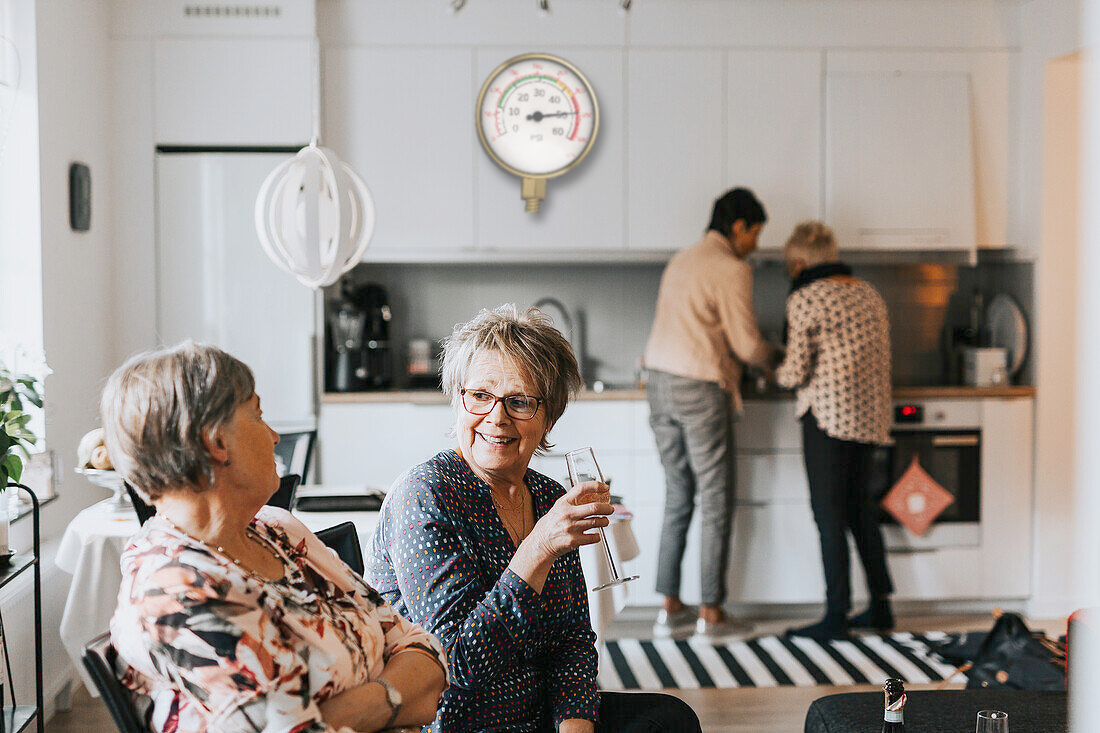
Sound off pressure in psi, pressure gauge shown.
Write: 50 psi
